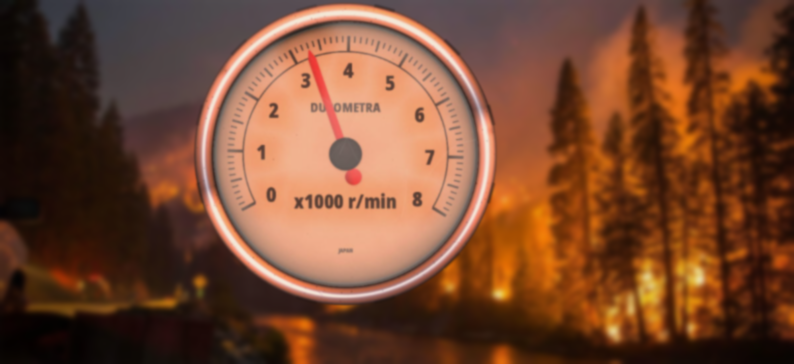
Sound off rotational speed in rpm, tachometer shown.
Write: 3300 rpm
